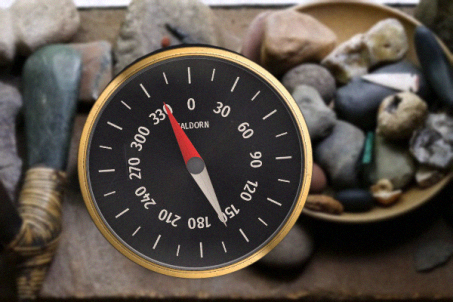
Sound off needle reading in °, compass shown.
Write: 337.5 °
